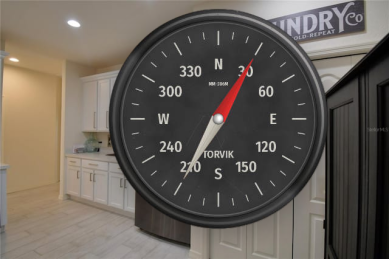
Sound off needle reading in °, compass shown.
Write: 30 °
